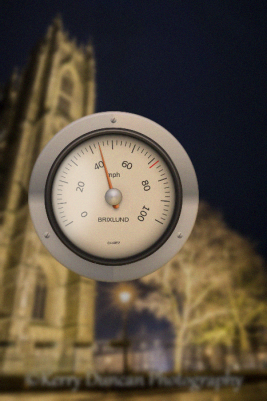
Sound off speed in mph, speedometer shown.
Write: 44 mph
